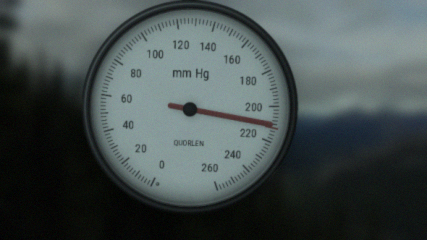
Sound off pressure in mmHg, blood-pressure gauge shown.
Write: 210 mmHg
